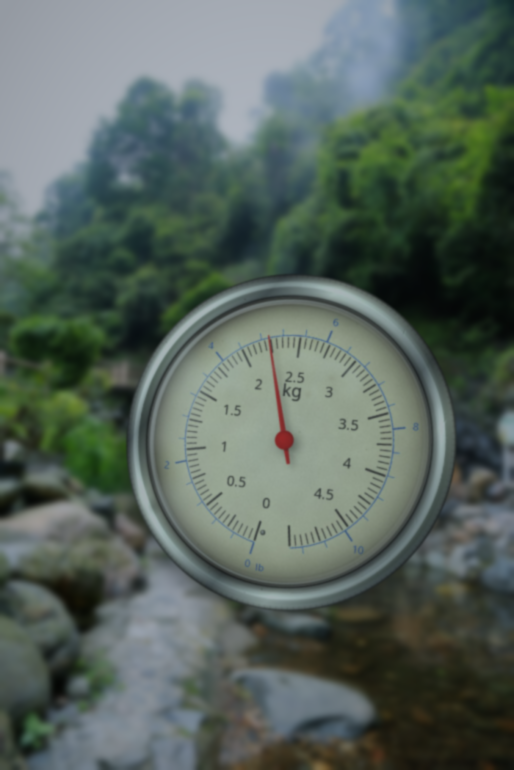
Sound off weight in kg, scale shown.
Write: 2.25 kg
